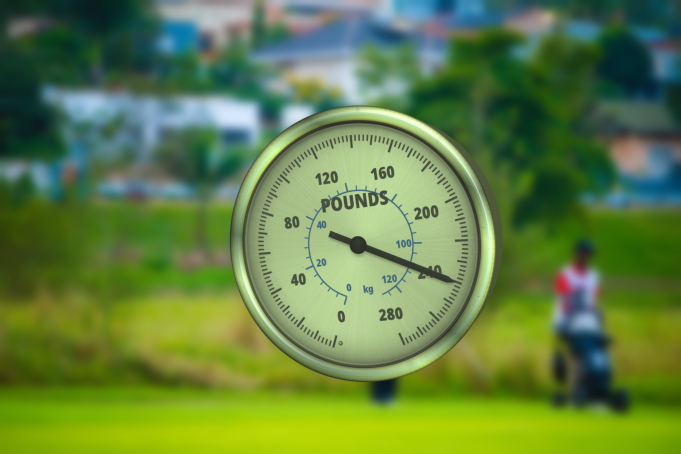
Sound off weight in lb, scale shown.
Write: 240 lb
